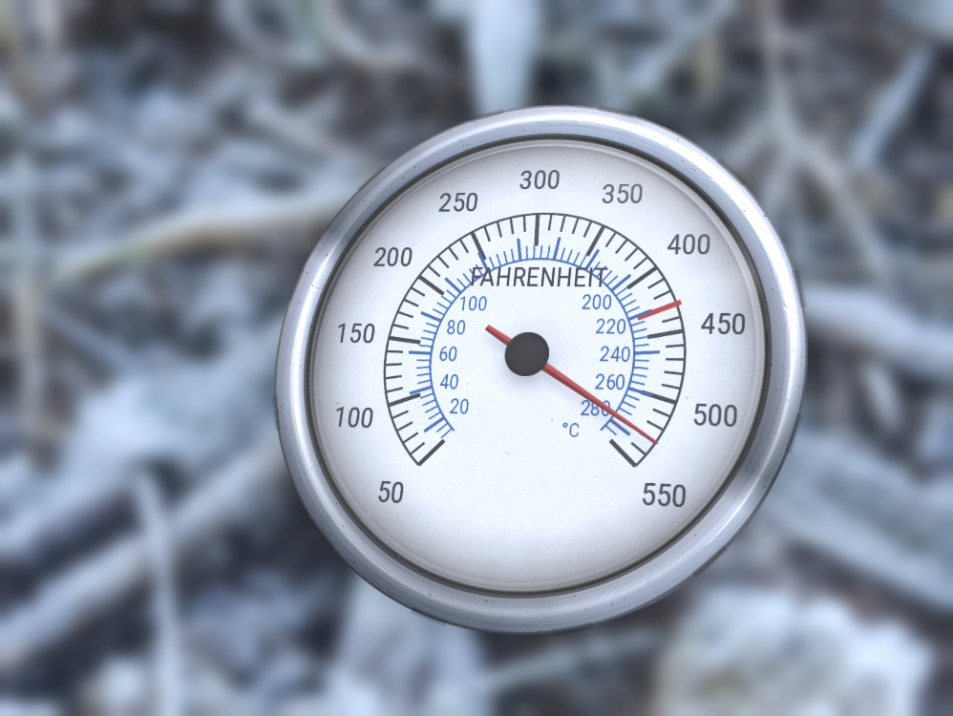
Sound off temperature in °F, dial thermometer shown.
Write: 530 °F
